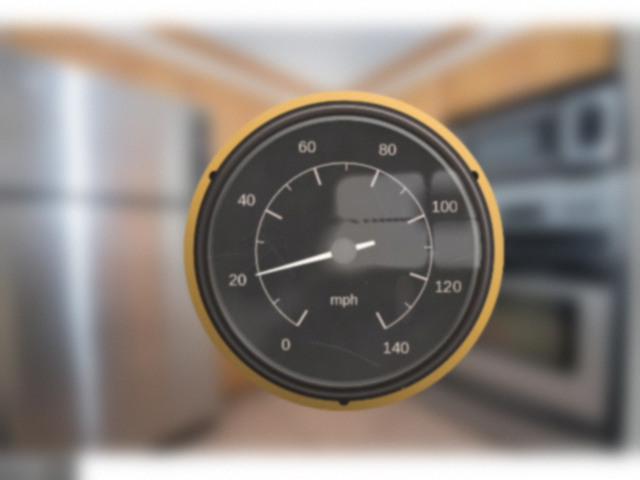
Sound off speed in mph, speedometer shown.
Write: 20 mph
